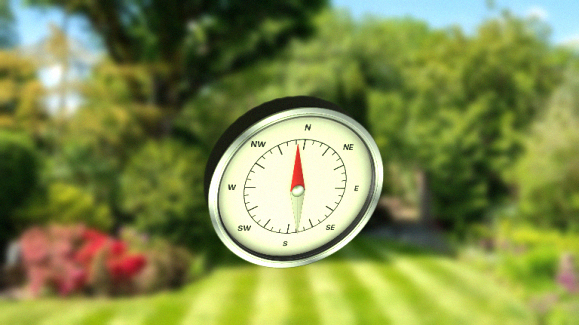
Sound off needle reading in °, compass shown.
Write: 350 °
